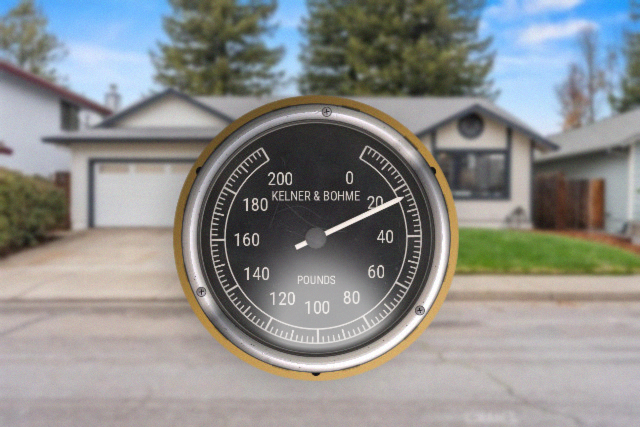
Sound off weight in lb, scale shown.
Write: 24 lb
